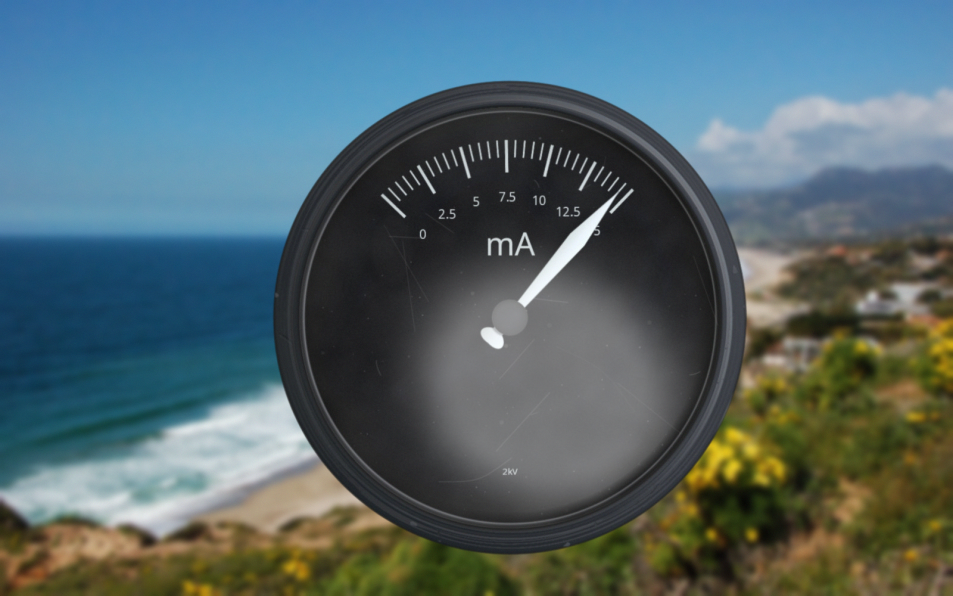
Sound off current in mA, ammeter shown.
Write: 14.5 mA
